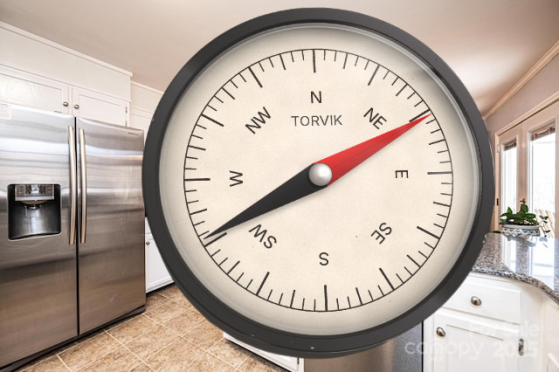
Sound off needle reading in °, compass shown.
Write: 62.5 °
